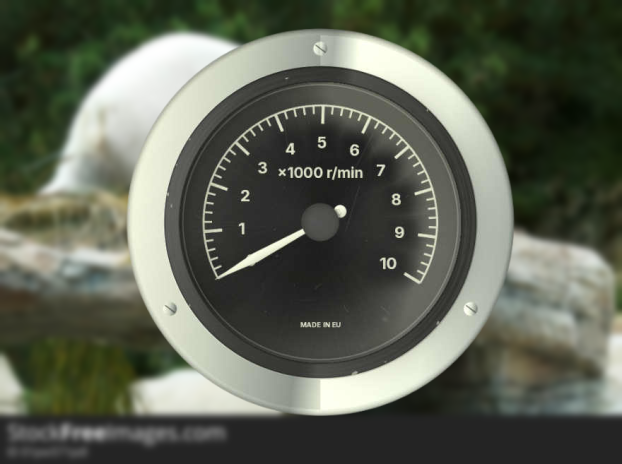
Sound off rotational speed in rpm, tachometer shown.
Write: 0 rpm
